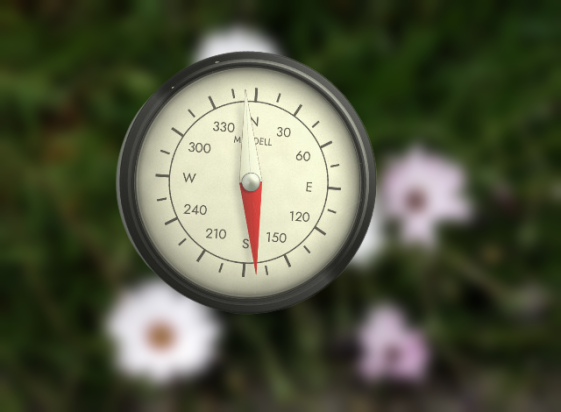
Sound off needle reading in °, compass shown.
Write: 172.5 °
